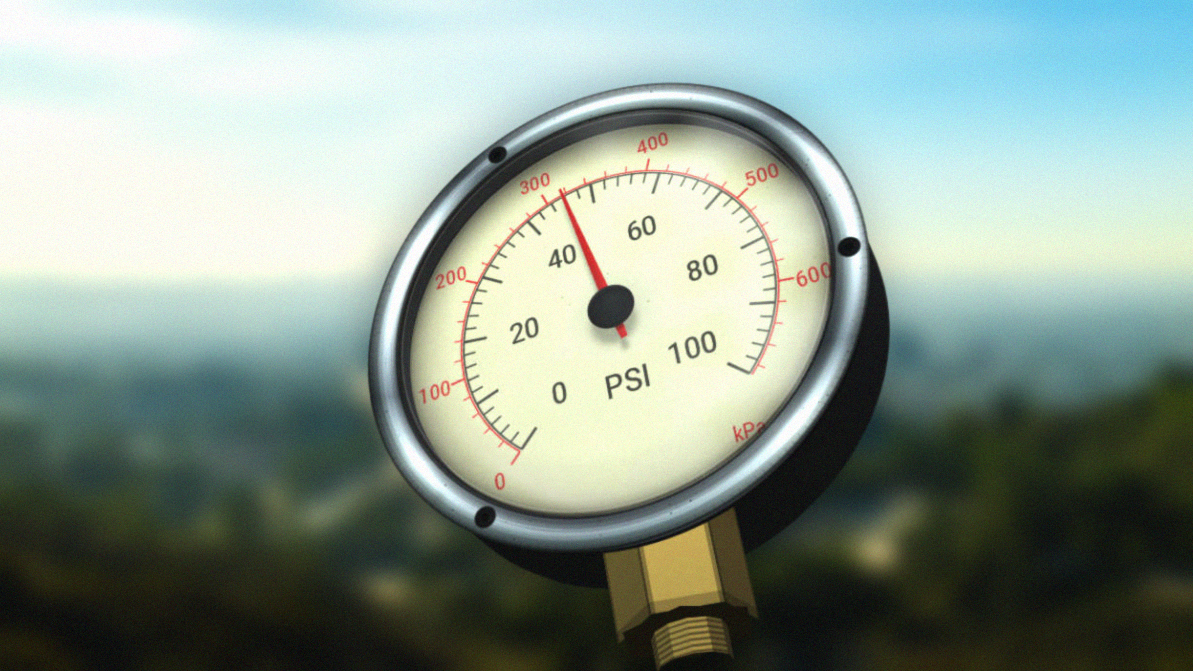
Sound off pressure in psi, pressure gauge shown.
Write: 46 psi
